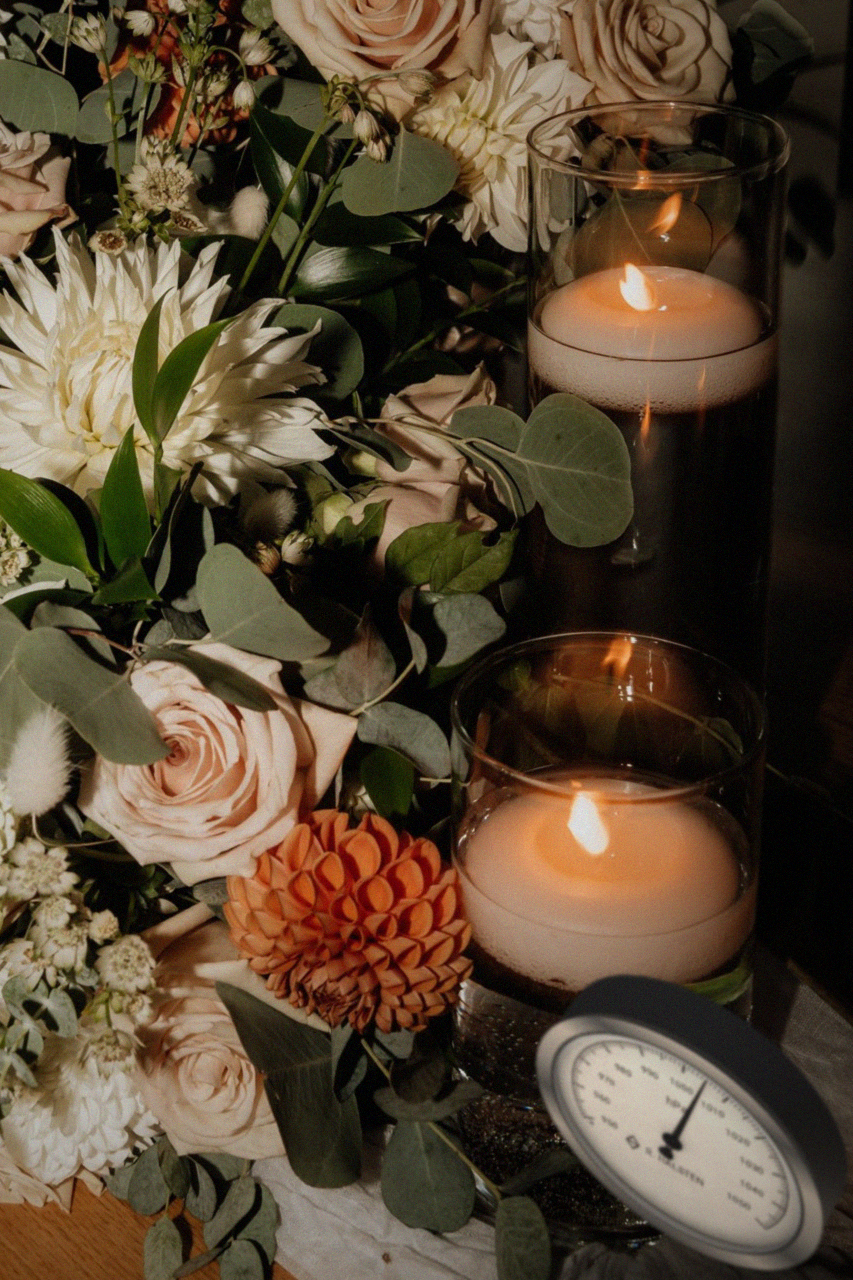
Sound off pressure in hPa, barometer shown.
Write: 1005 hPa
